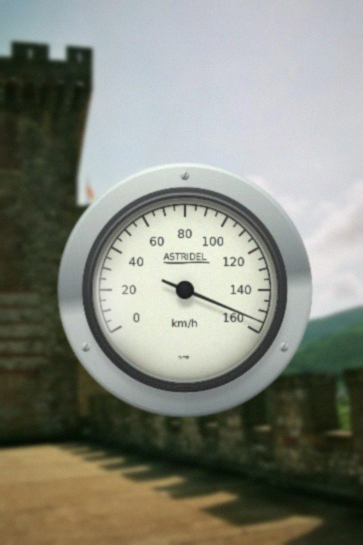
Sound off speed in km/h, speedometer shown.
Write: 155 km/h
